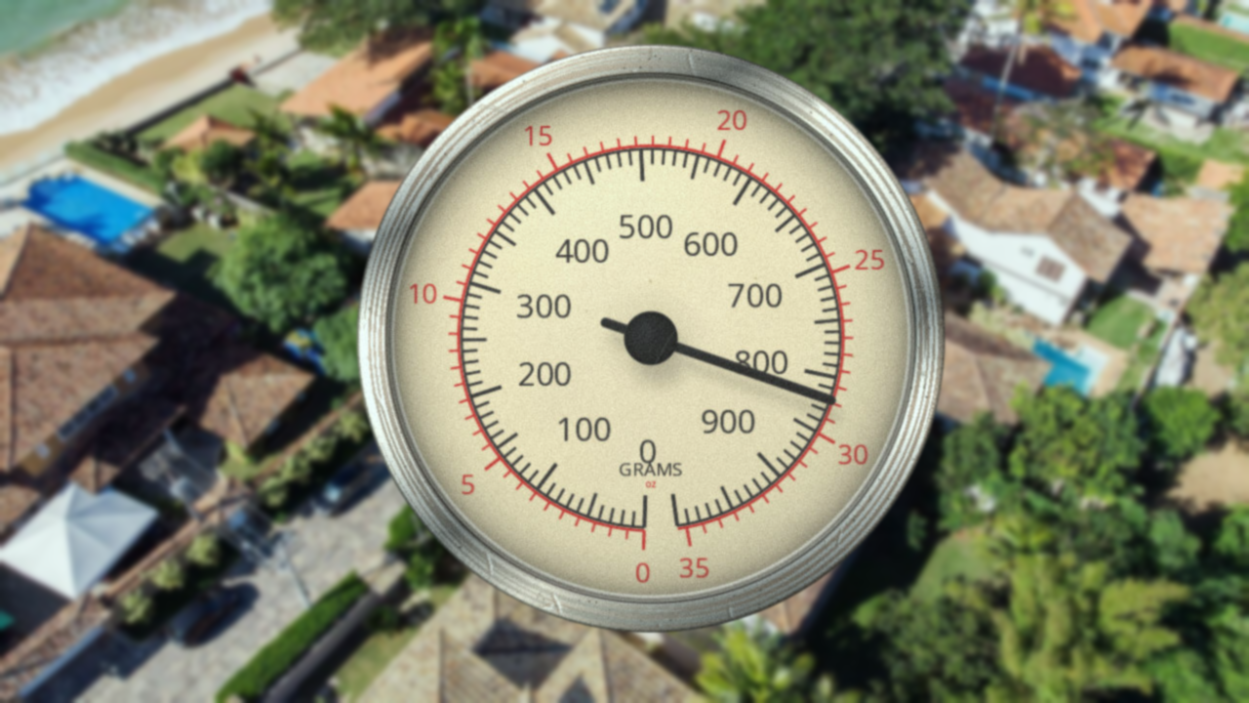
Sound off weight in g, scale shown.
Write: 820 g
